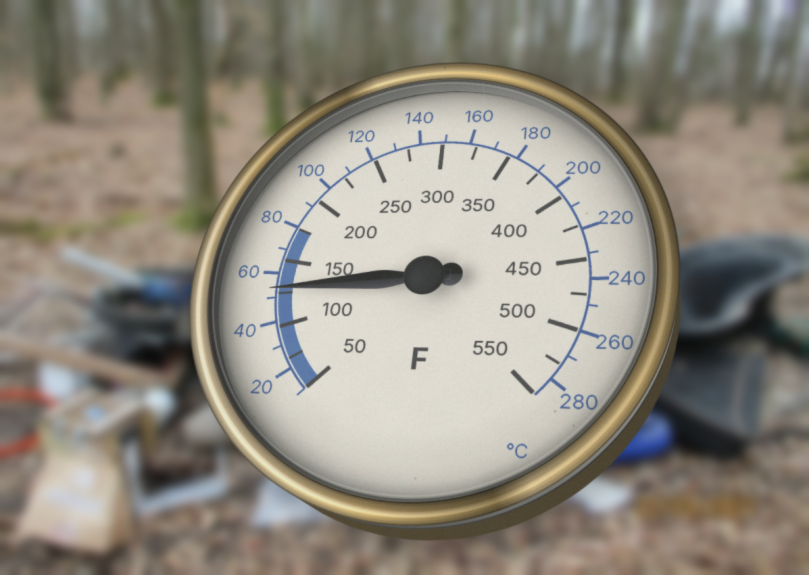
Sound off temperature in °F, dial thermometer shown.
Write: 125 °F
